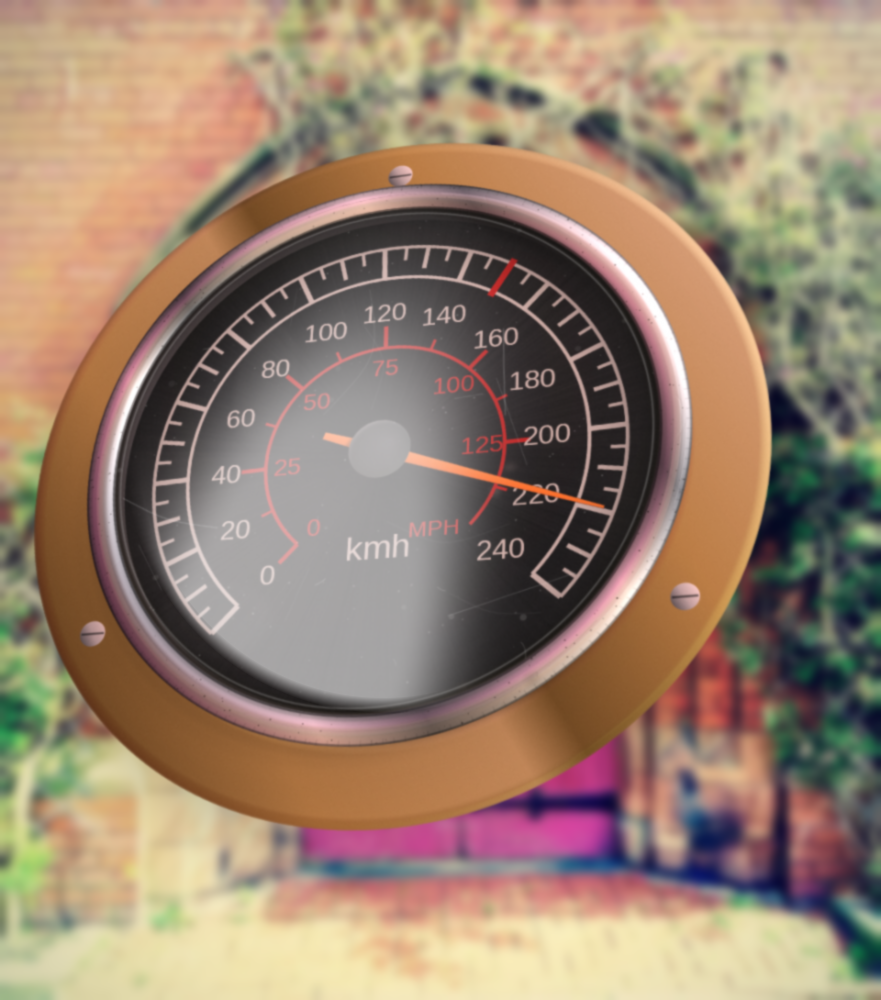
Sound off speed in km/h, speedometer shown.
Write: 220 km/h
